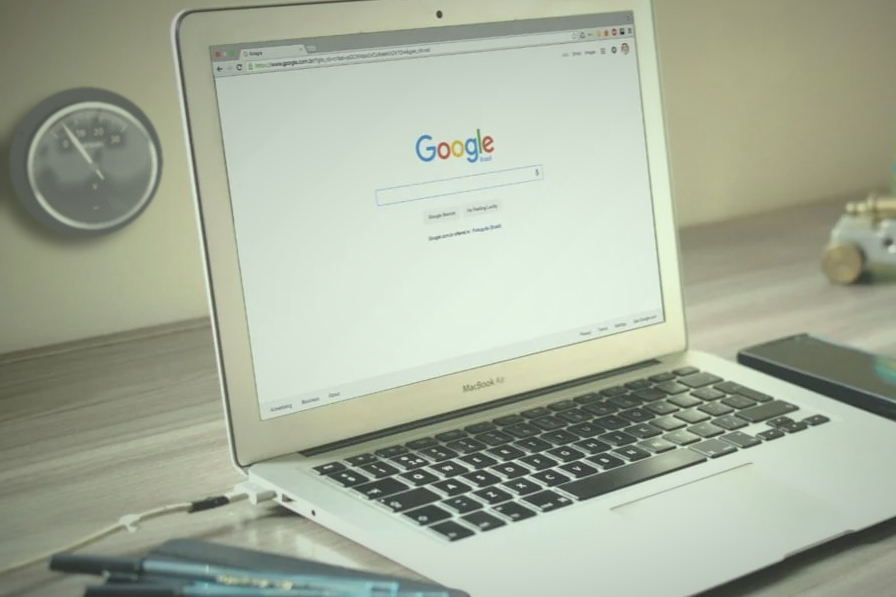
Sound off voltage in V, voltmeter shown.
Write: 5 V
